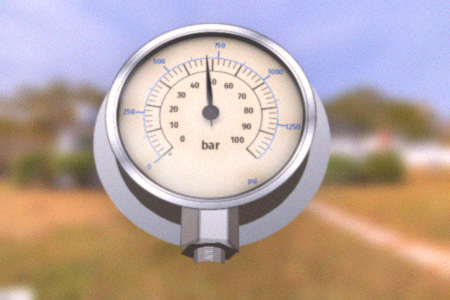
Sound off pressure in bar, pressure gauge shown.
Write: 48 bar
